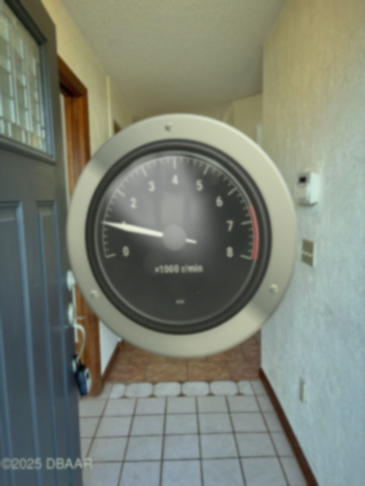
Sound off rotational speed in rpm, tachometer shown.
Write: 1000 rpm
